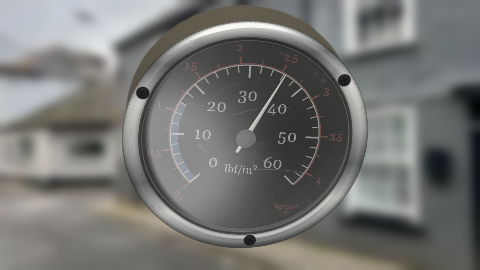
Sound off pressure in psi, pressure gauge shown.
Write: 36 psi
